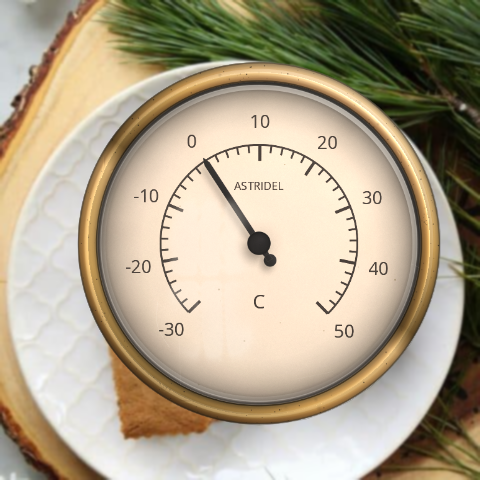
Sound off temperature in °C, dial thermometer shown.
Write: 0 °C
